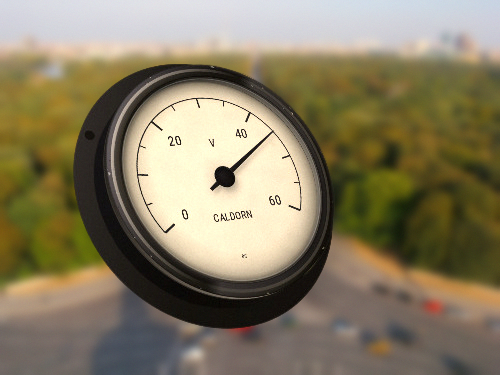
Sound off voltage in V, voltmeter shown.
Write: 45 V
